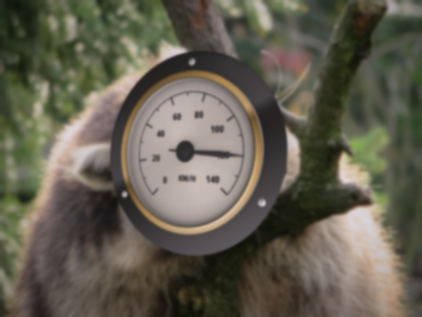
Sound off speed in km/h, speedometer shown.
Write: 120 km/h
